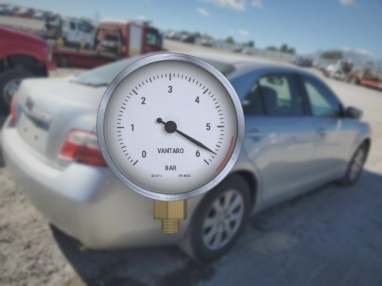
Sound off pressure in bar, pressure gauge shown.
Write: 5.7 bar
